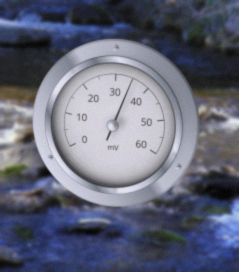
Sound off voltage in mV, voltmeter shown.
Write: 35 mV
